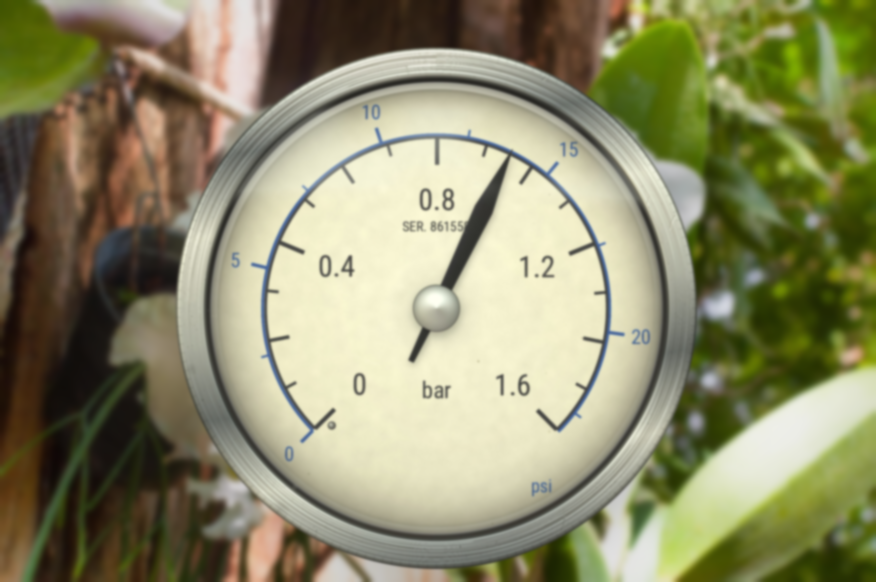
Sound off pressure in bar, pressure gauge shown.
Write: 0.95 bar
